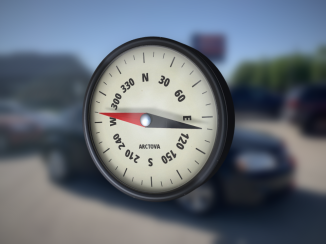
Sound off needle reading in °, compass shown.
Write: 280 °
